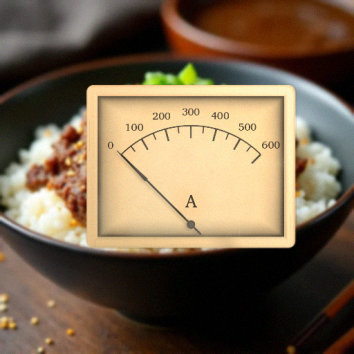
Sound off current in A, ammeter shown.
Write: 0 A
